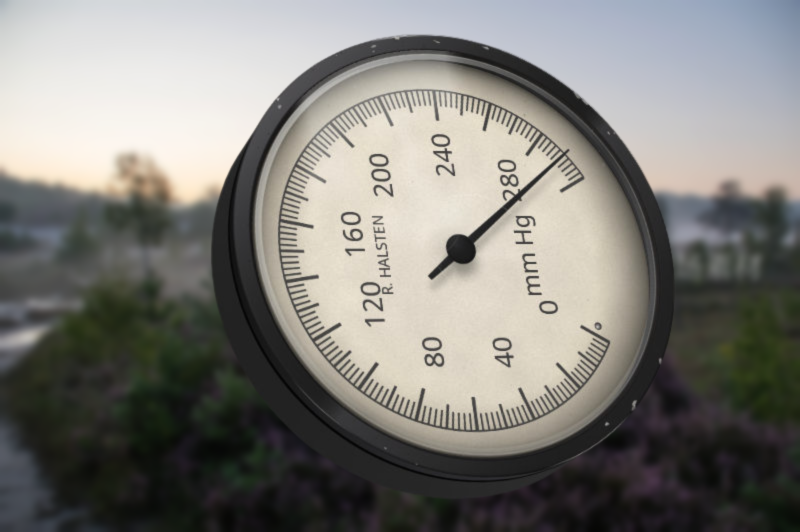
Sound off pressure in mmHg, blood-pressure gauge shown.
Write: 290 mmHg
